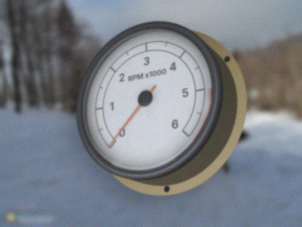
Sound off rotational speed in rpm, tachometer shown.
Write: 0 rpm
